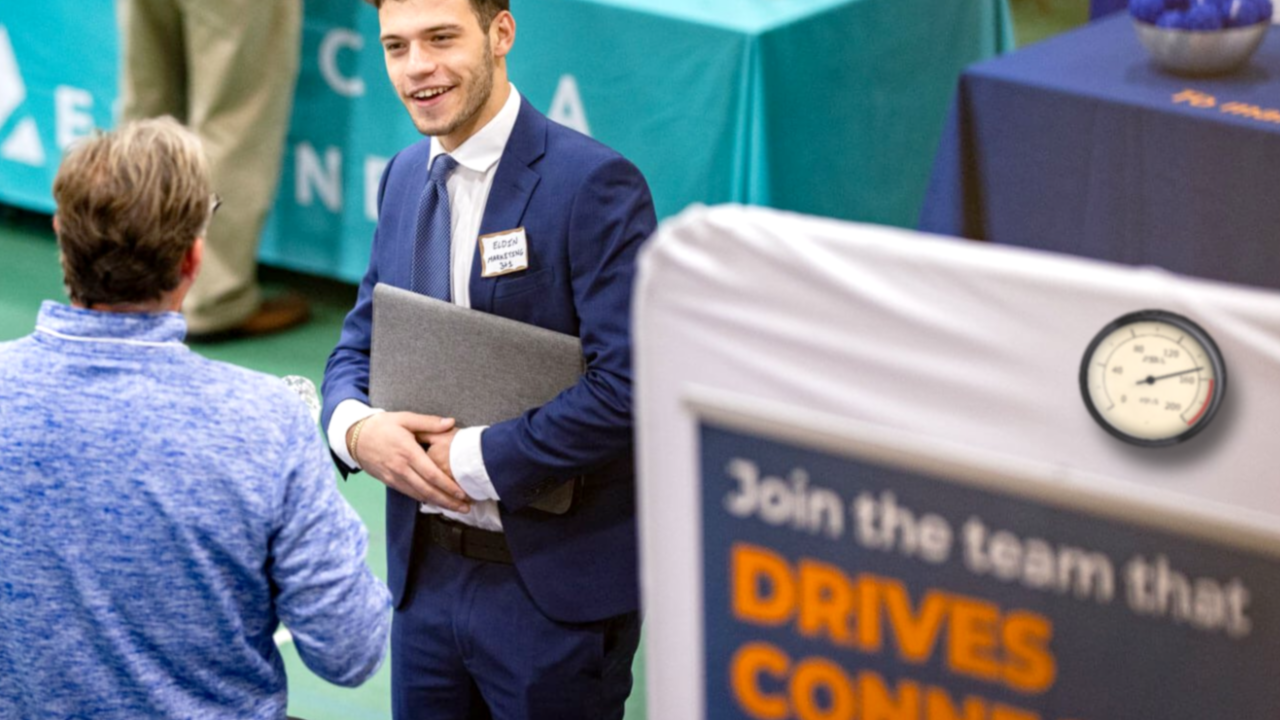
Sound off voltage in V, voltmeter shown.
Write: 150 V
